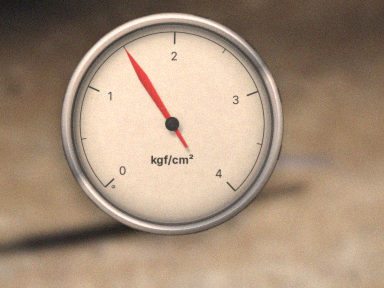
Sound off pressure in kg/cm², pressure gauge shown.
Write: 1.5 kg/cm²
